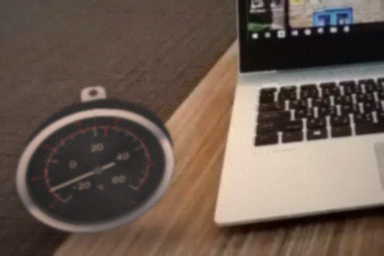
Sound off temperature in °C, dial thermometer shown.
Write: -12 °C
